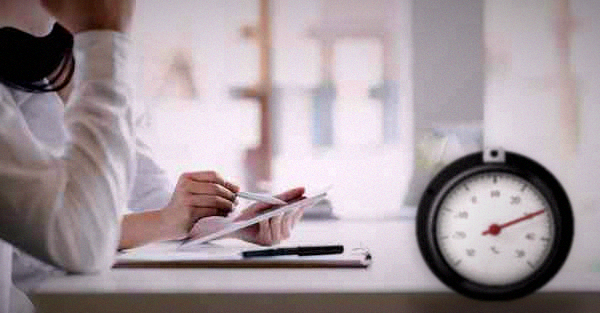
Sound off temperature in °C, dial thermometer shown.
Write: 30 °C
